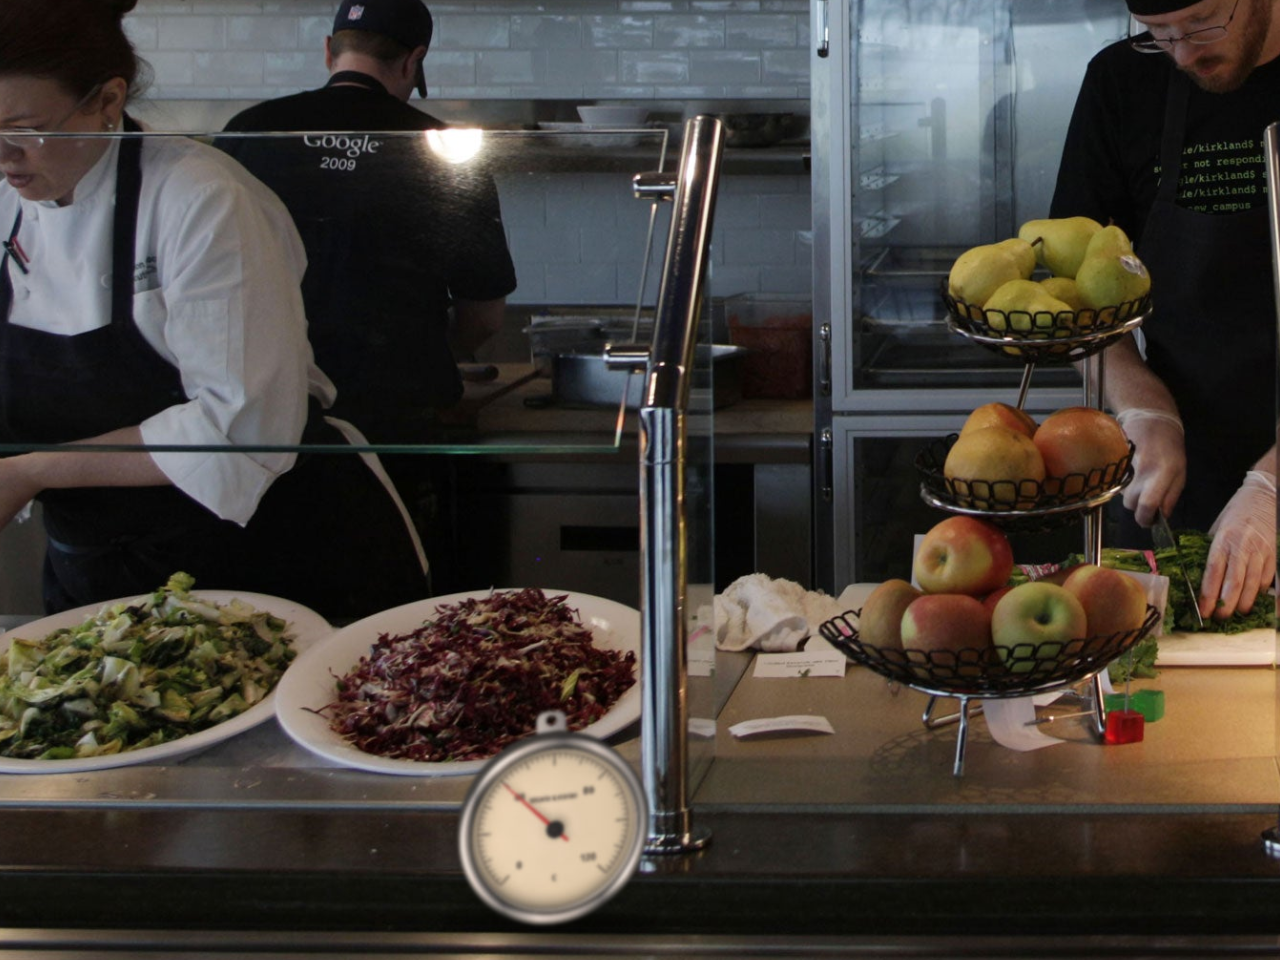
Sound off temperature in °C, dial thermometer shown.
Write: 40 °C
